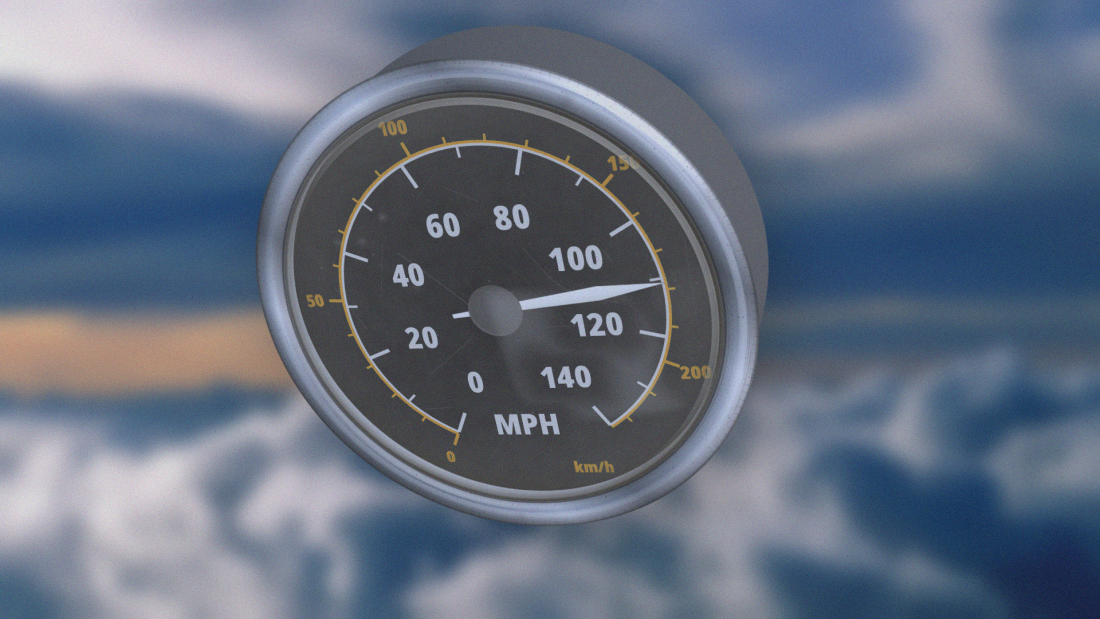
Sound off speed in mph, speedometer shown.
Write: 110 mph
